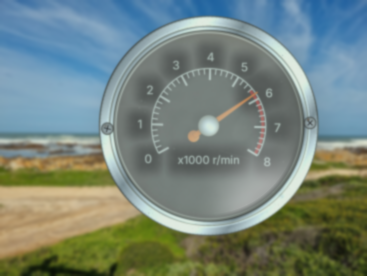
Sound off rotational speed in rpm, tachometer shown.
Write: 5800 rpm
